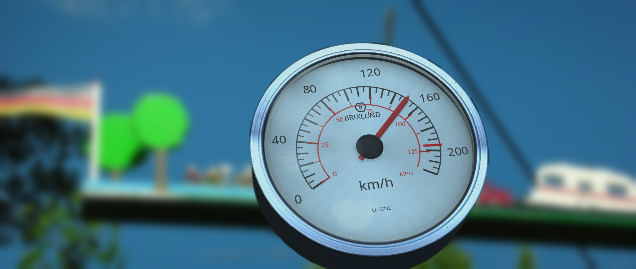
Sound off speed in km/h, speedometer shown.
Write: 150 km/h
